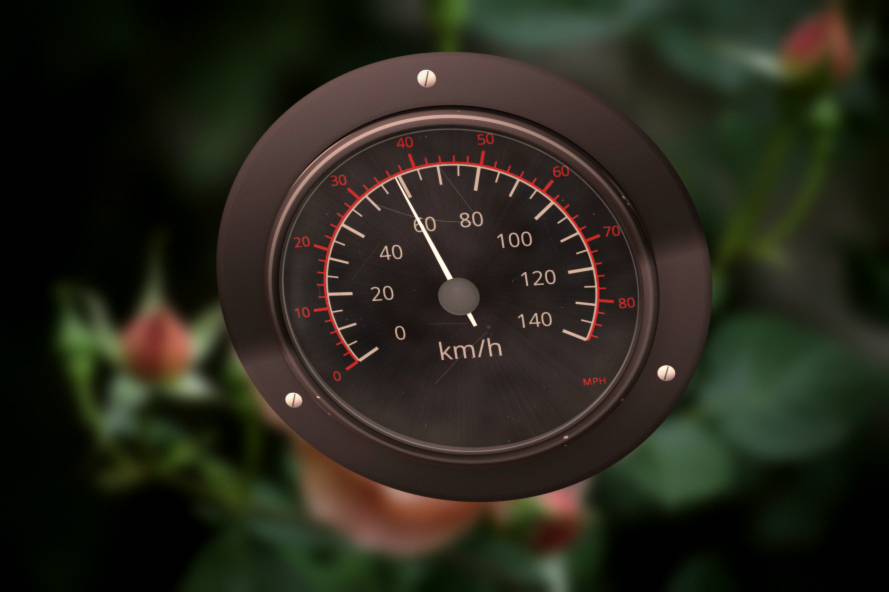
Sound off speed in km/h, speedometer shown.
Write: 60 km/h
